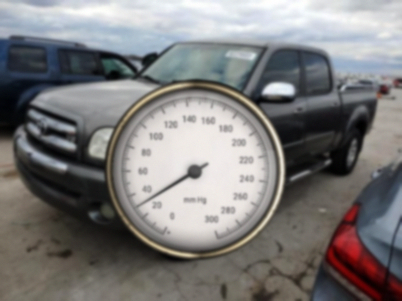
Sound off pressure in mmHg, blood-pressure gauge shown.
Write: 30 mmHg
